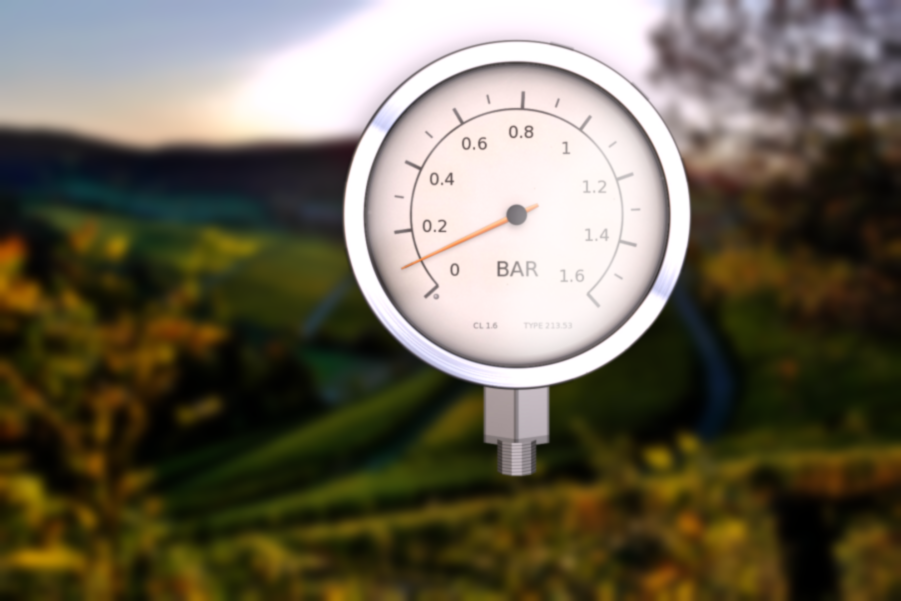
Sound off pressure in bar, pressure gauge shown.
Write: 0.1 bar
